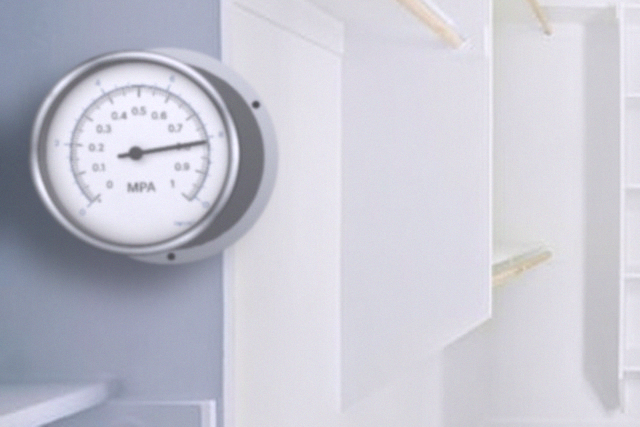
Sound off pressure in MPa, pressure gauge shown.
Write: 0.8 MPa
